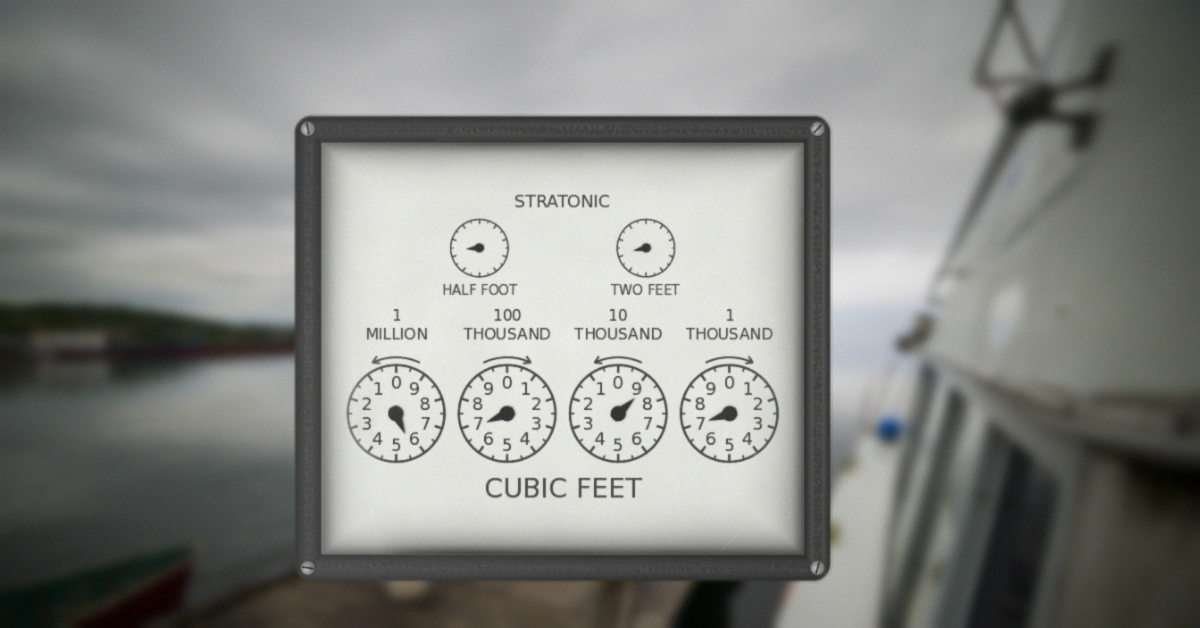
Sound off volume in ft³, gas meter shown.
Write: 568700 ft³
